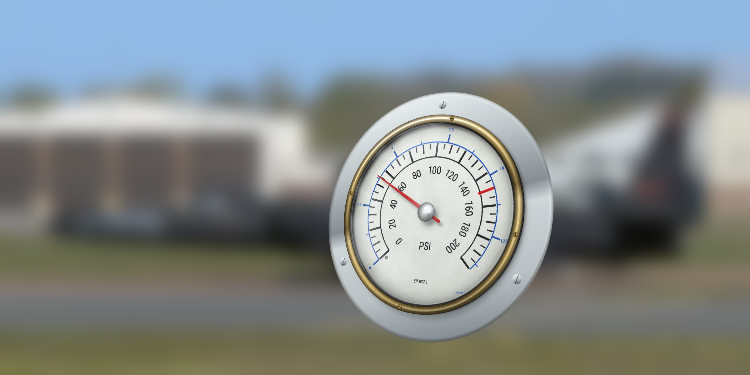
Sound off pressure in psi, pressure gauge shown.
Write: 55 psi
